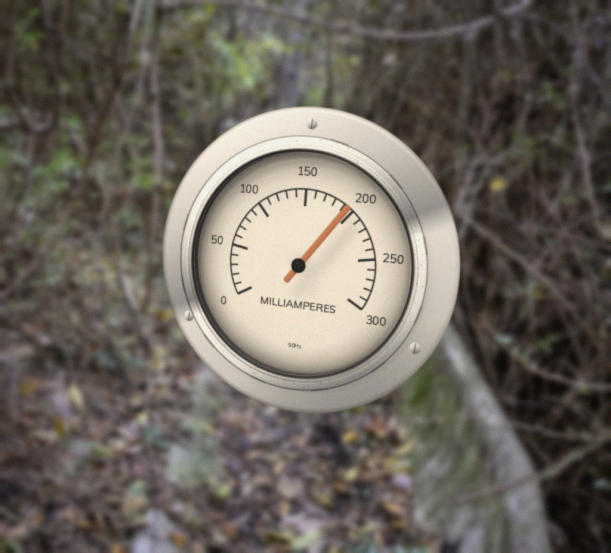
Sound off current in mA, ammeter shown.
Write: 195 mA
